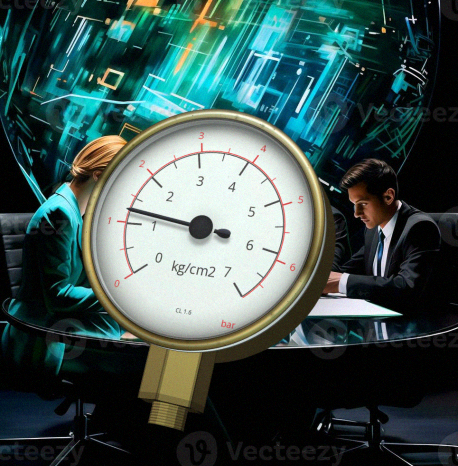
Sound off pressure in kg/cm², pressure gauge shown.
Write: 1.25 kg/cm²
